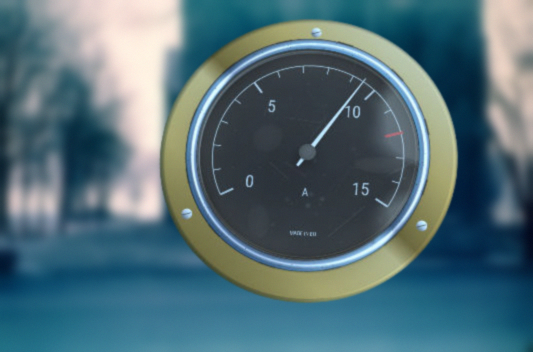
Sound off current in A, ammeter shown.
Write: 9.5 A
